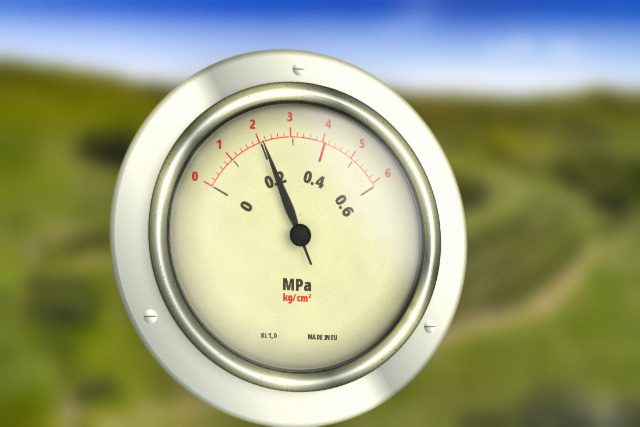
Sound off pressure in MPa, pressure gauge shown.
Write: 0.2 MPa
